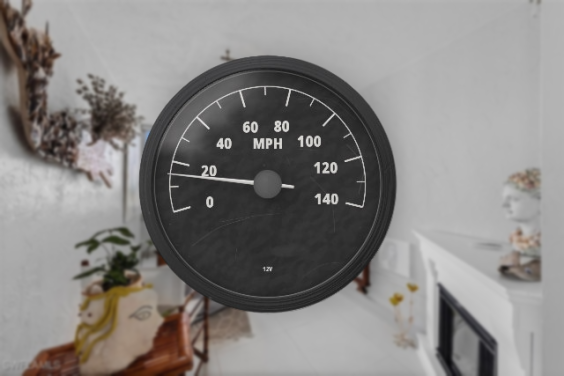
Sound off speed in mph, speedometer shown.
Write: 15 mph
